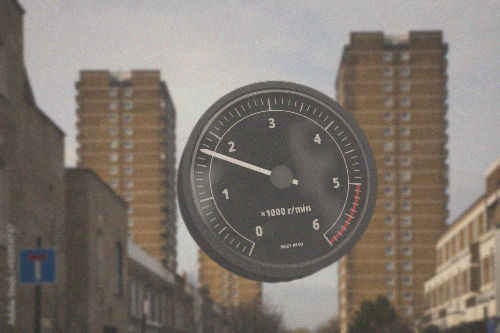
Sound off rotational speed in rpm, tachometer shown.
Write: 1700 rpm
